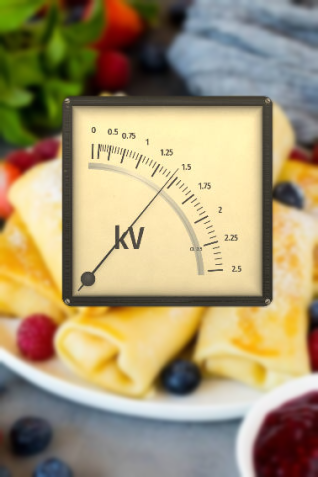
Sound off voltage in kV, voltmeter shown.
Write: 1.45 kV
